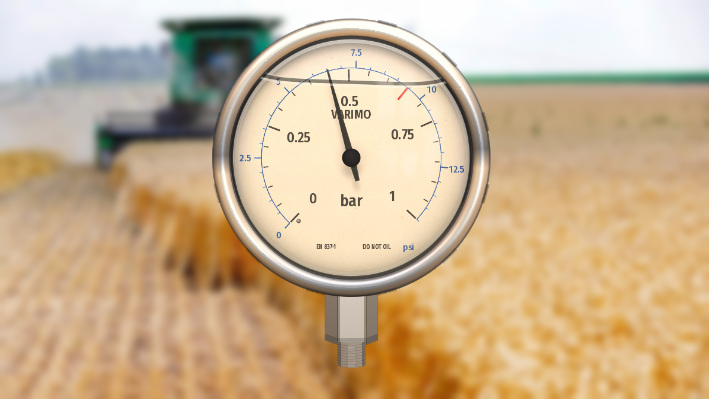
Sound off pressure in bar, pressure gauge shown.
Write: 0.45 bar
